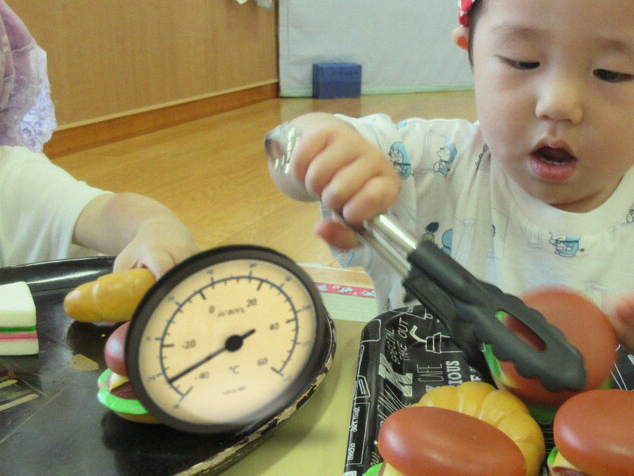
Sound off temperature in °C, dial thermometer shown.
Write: -32 °C
